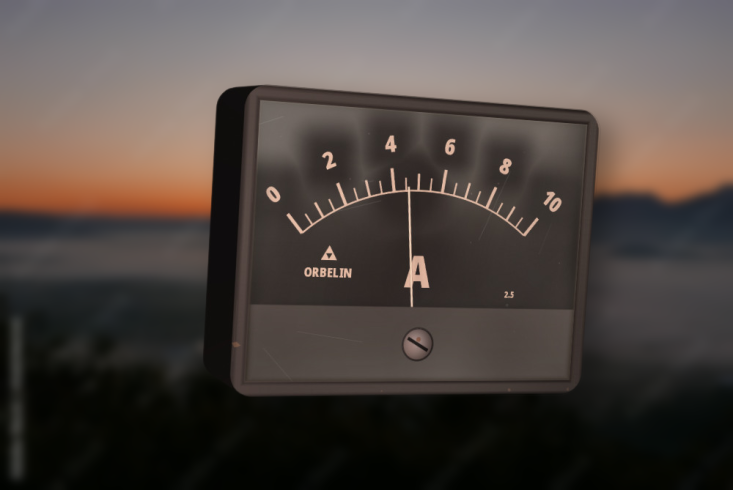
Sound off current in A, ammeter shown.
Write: 4.5 A
